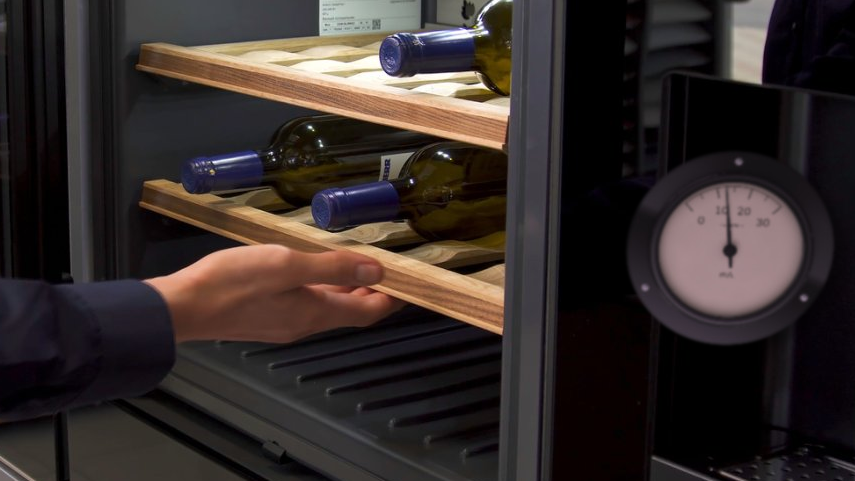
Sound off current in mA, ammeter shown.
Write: 12.5 mA
